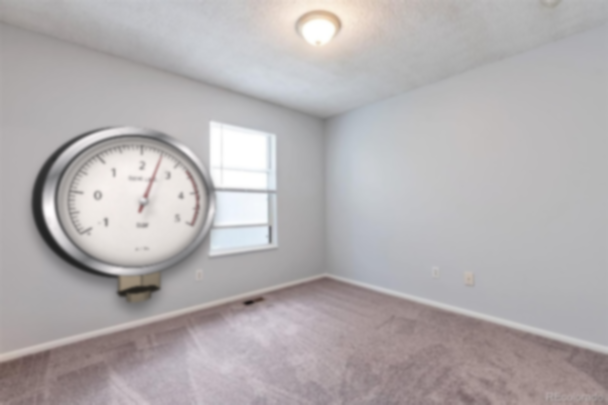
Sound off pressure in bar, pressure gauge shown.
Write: 2.5 bar
